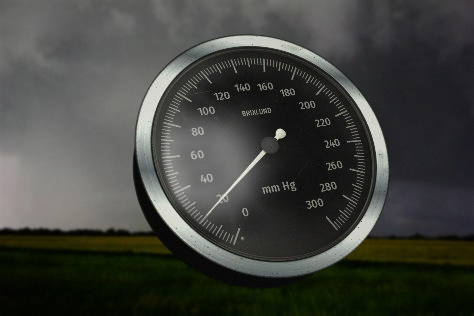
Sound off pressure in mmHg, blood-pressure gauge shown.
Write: 20 mmHg
